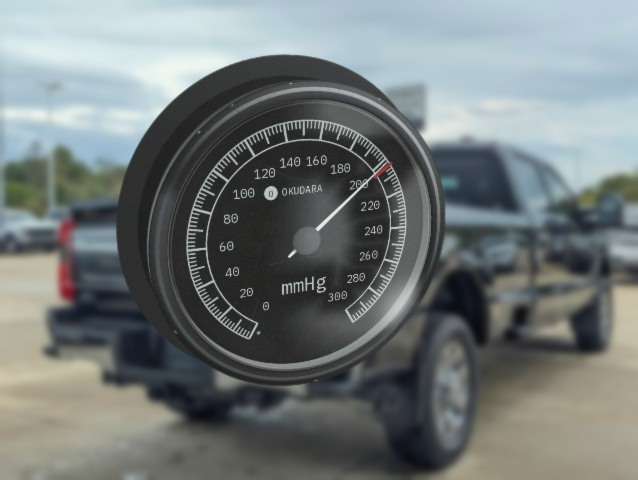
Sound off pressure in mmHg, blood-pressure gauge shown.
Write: 200 mmHg
